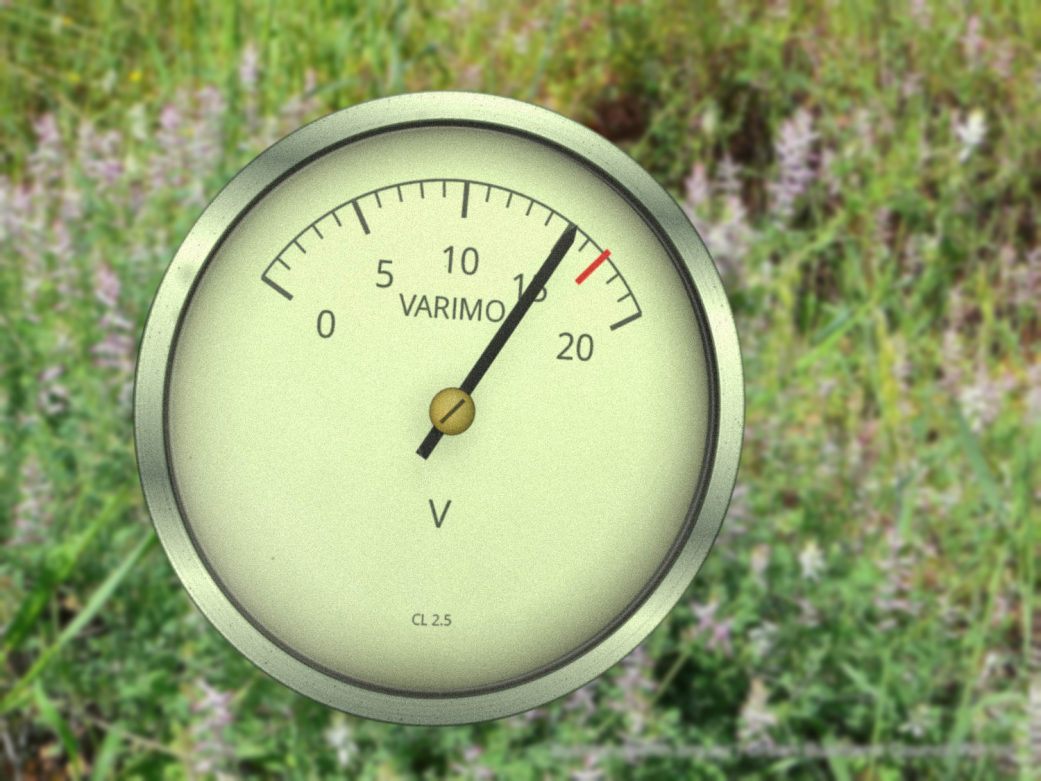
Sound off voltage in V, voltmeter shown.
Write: 15 V
